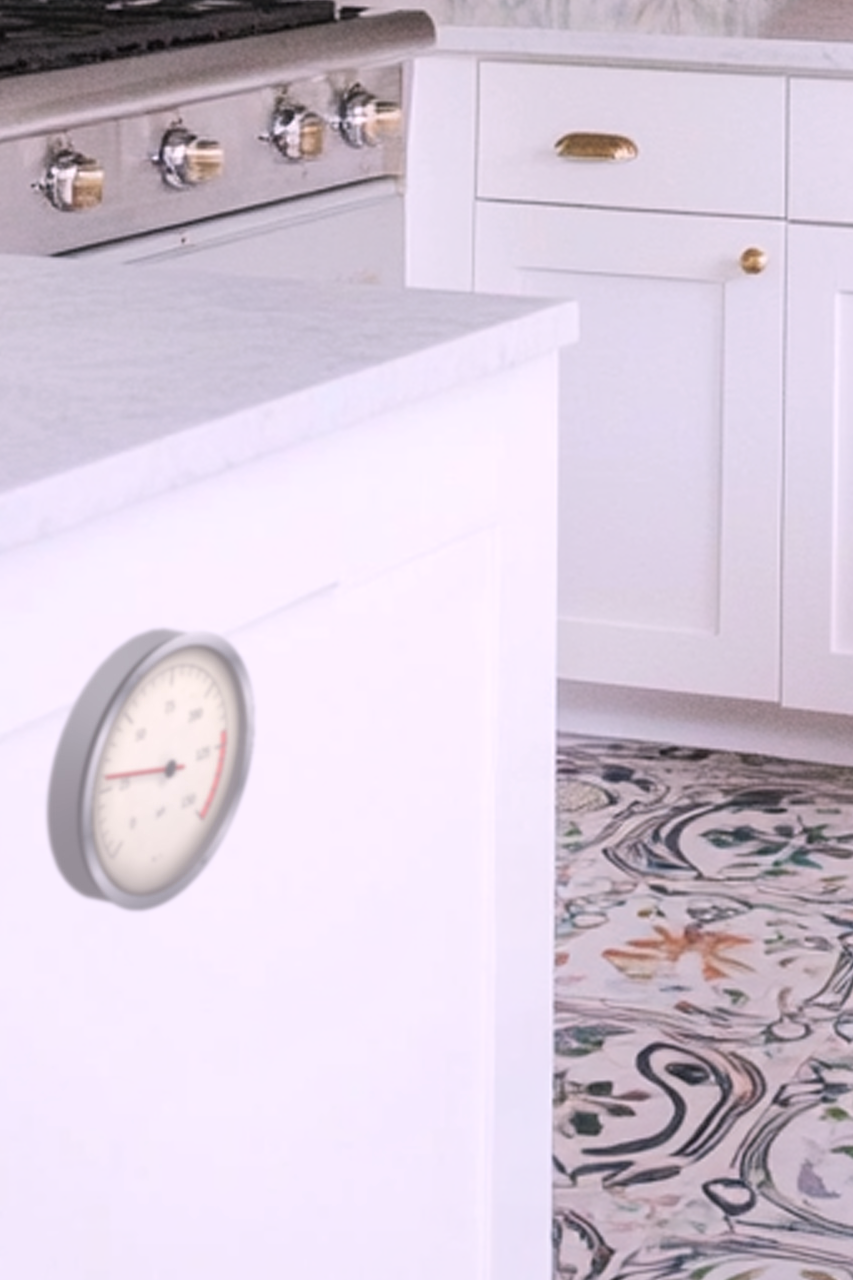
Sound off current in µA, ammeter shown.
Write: 30 µA
